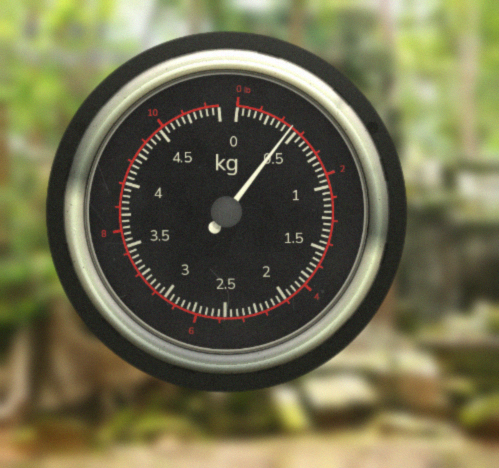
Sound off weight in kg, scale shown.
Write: 0.45 kg
